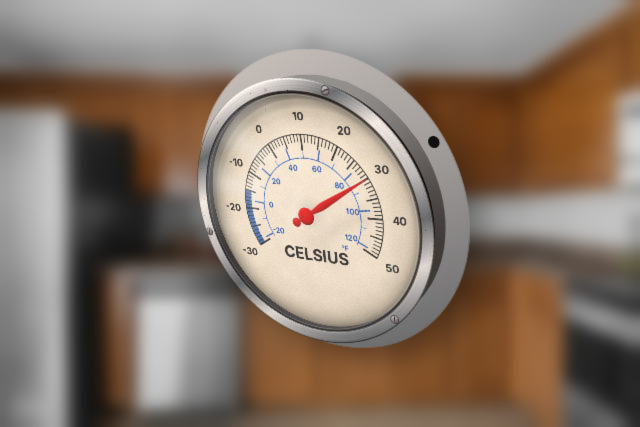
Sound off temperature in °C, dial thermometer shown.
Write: 30 °C
